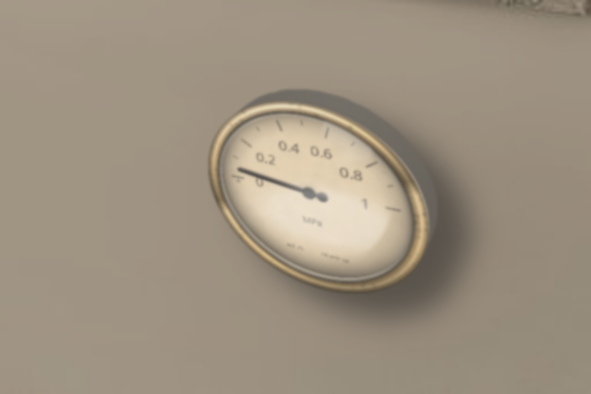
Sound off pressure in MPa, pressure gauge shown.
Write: 0.05 MPa
